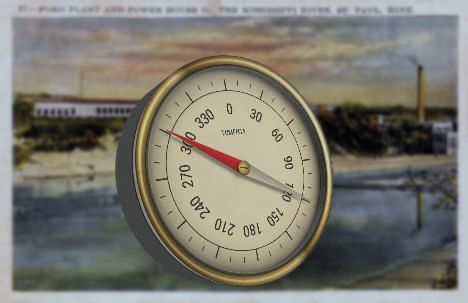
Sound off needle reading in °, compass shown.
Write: 300 °
